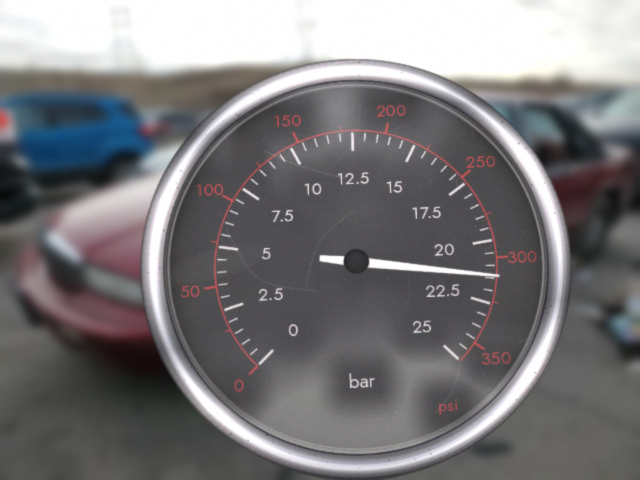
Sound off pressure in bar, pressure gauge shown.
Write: 21.5 bar
